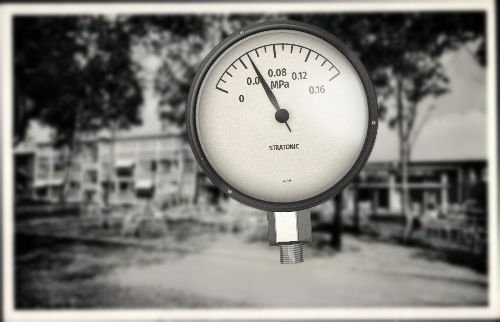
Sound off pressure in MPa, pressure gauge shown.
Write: 0.05 MPa
